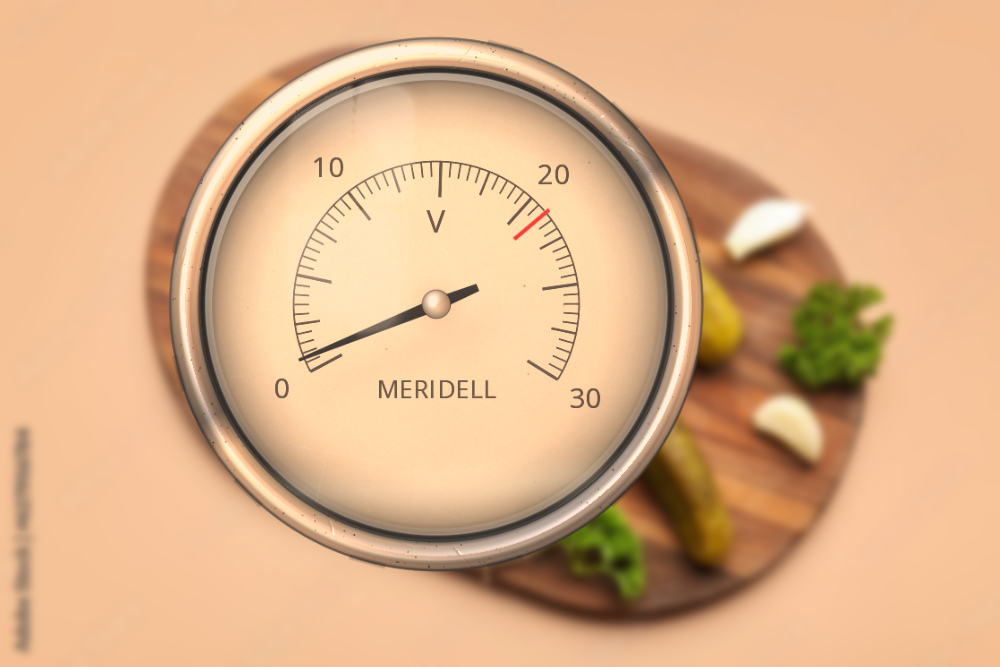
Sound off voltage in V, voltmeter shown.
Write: 0.75 V
